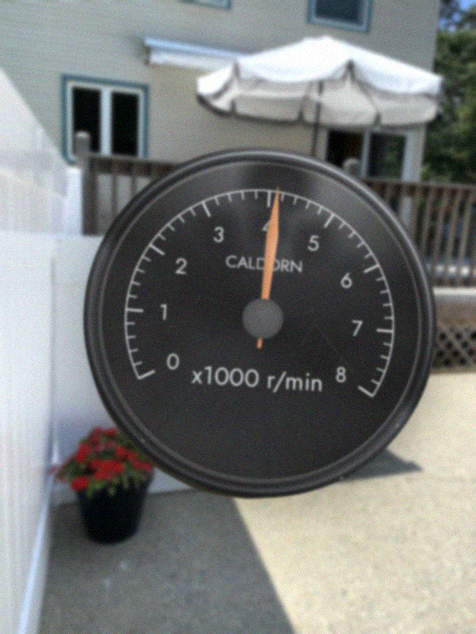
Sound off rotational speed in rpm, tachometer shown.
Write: 4100 rpm
